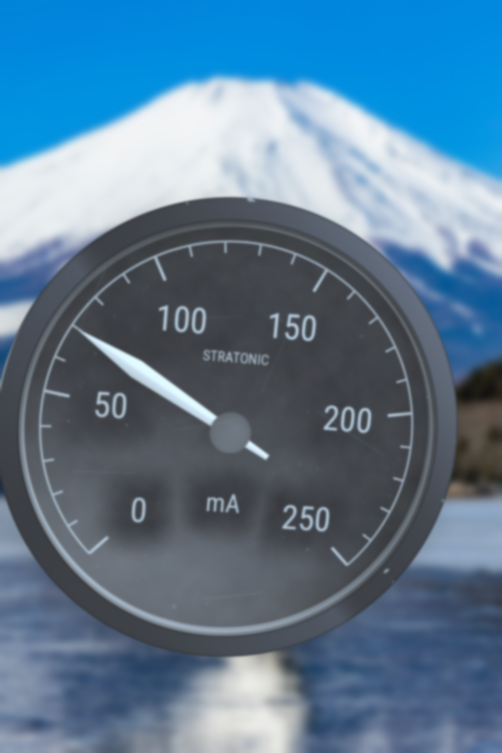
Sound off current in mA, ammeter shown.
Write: 70 mA
